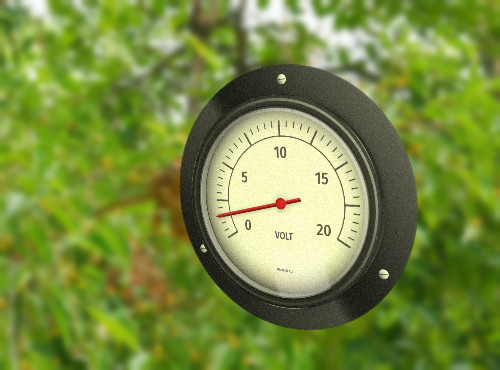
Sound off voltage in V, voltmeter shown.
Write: 1.5 V
